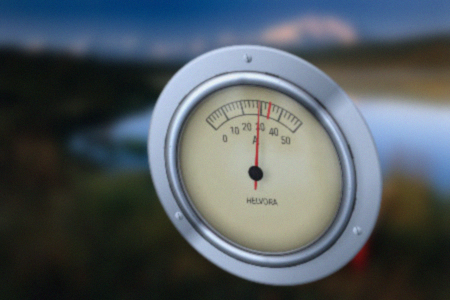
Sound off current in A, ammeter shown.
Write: 30 A
